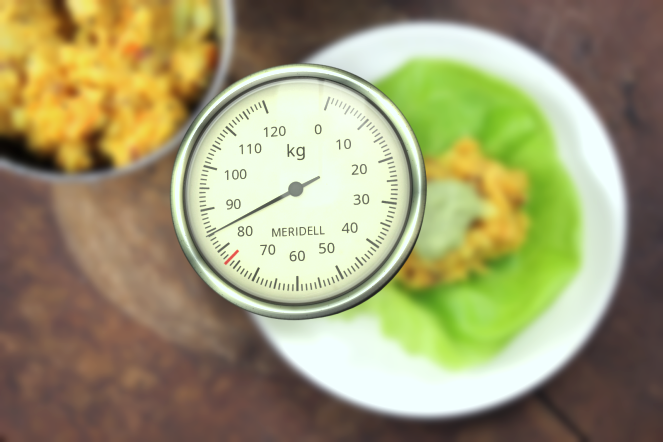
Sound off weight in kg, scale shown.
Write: 84 kg
